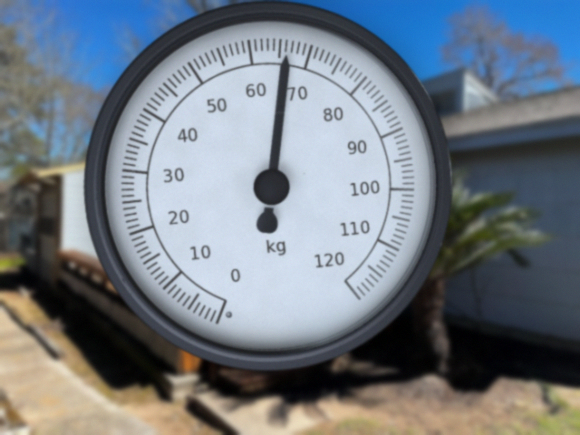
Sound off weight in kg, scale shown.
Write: 66 kg
